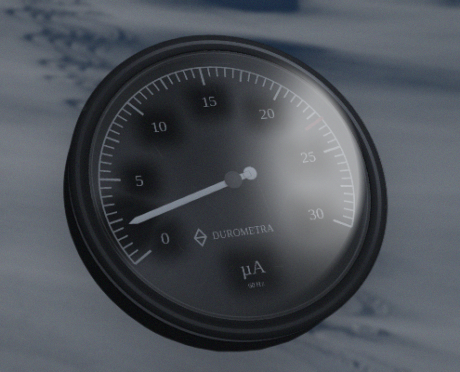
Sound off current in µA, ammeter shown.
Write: 2 µA
